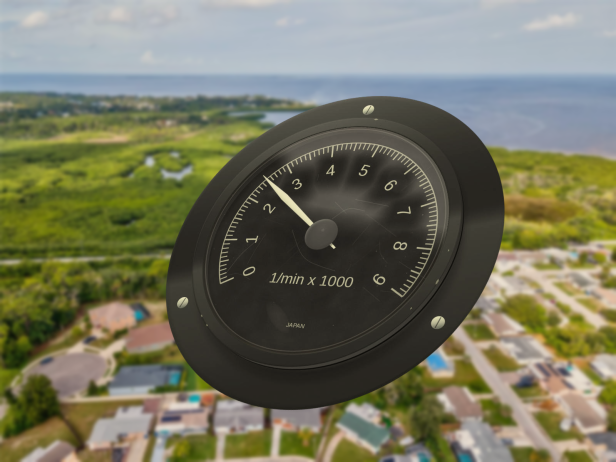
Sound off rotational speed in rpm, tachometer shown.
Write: 2500 rpm
